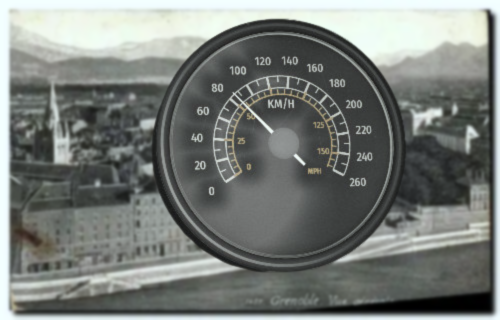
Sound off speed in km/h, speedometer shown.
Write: 85 km/h
